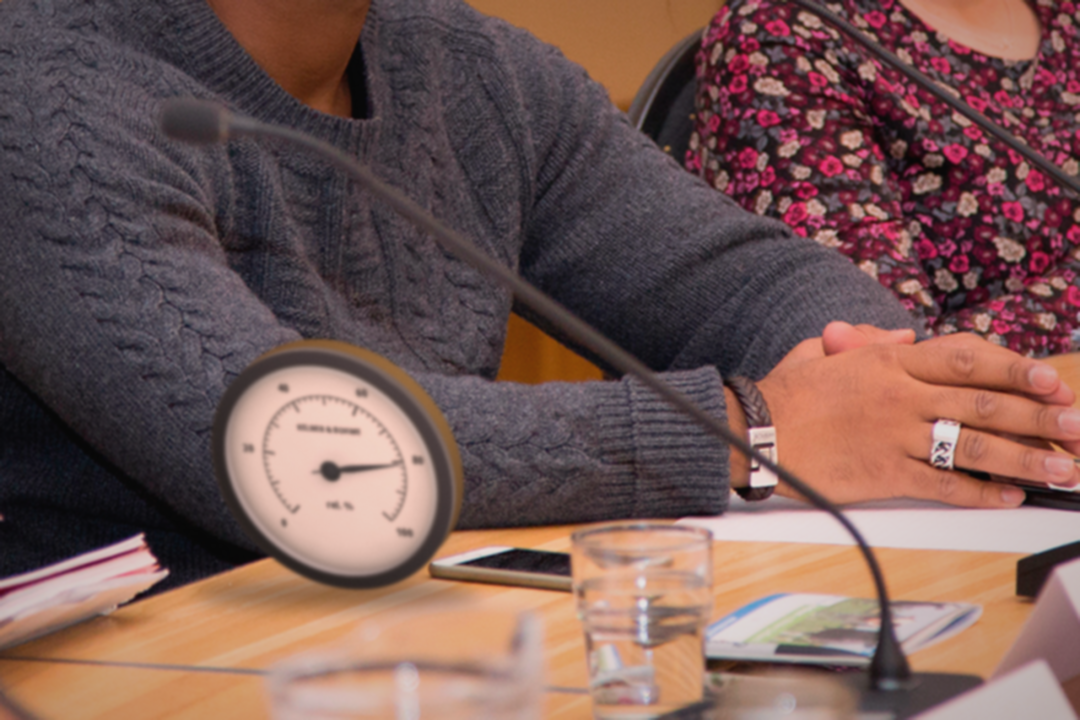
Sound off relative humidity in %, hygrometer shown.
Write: 80 %
